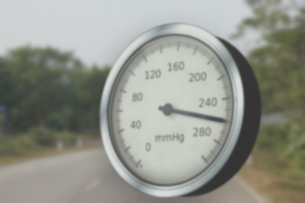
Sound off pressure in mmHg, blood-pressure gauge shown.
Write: 260 mmHg
